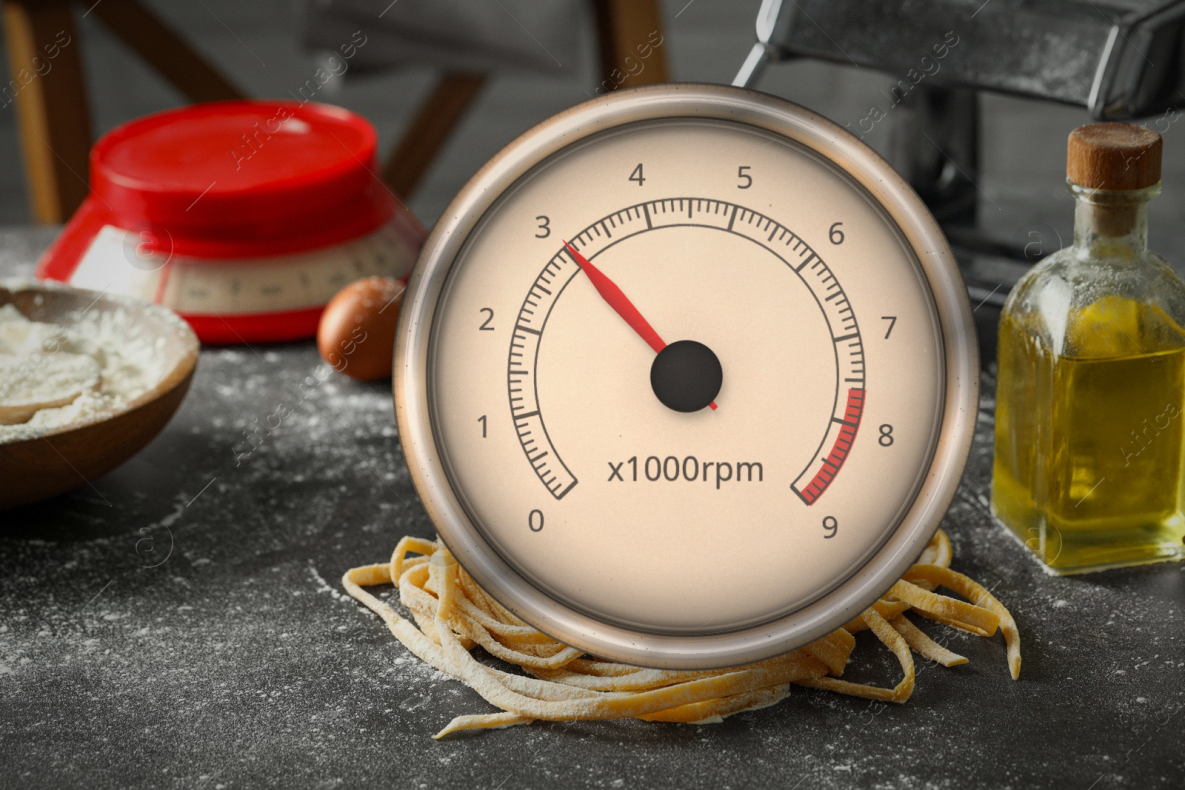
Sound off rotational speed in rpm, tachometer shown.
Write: 3050 rpm
